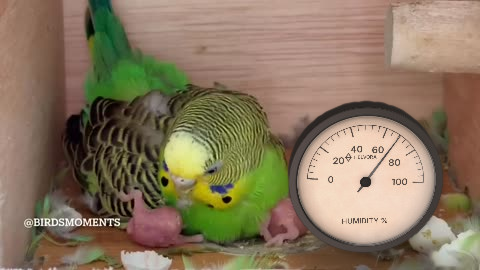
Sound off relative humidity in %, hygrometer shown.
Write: 68 %
